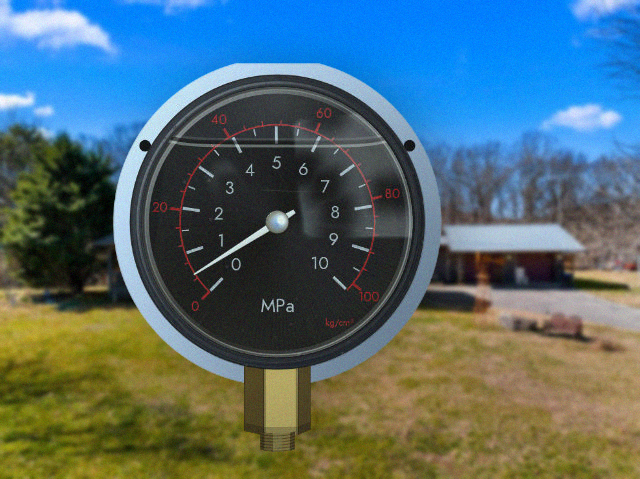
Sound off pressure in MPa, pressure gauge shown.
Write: 0.5 MPa
